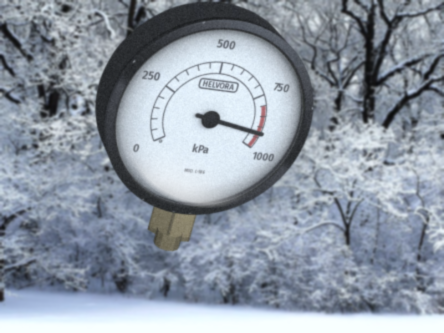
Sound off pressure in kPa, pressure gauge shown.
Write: 925 kPa
